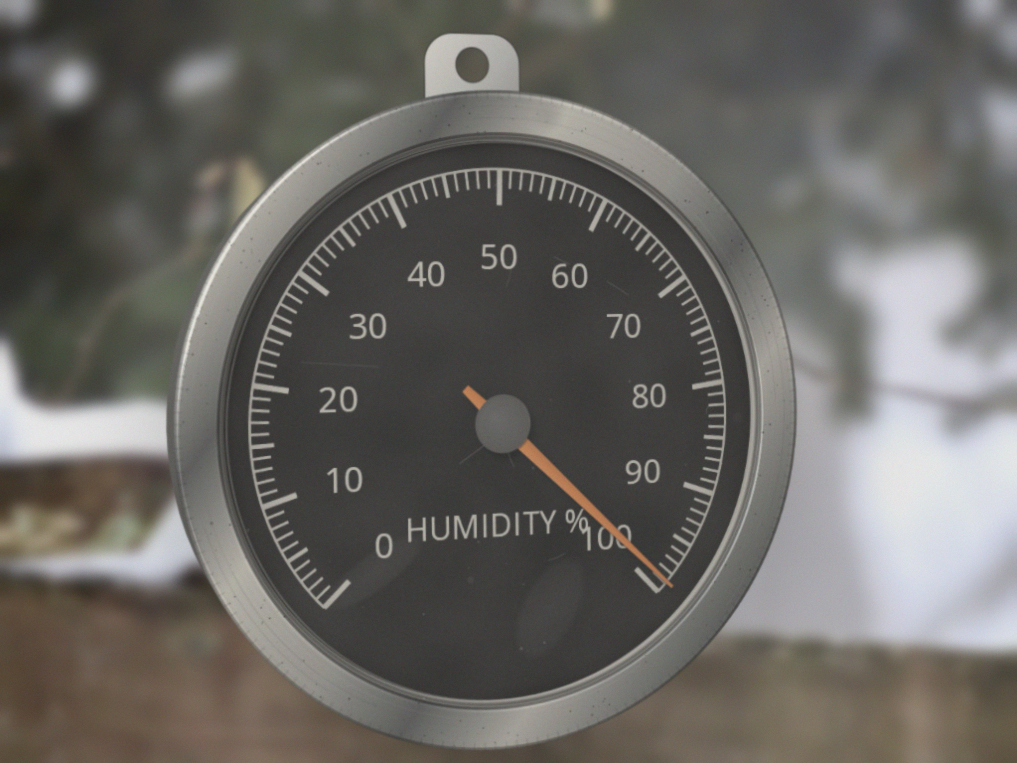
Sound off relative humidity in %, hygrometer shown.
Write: 99 %
